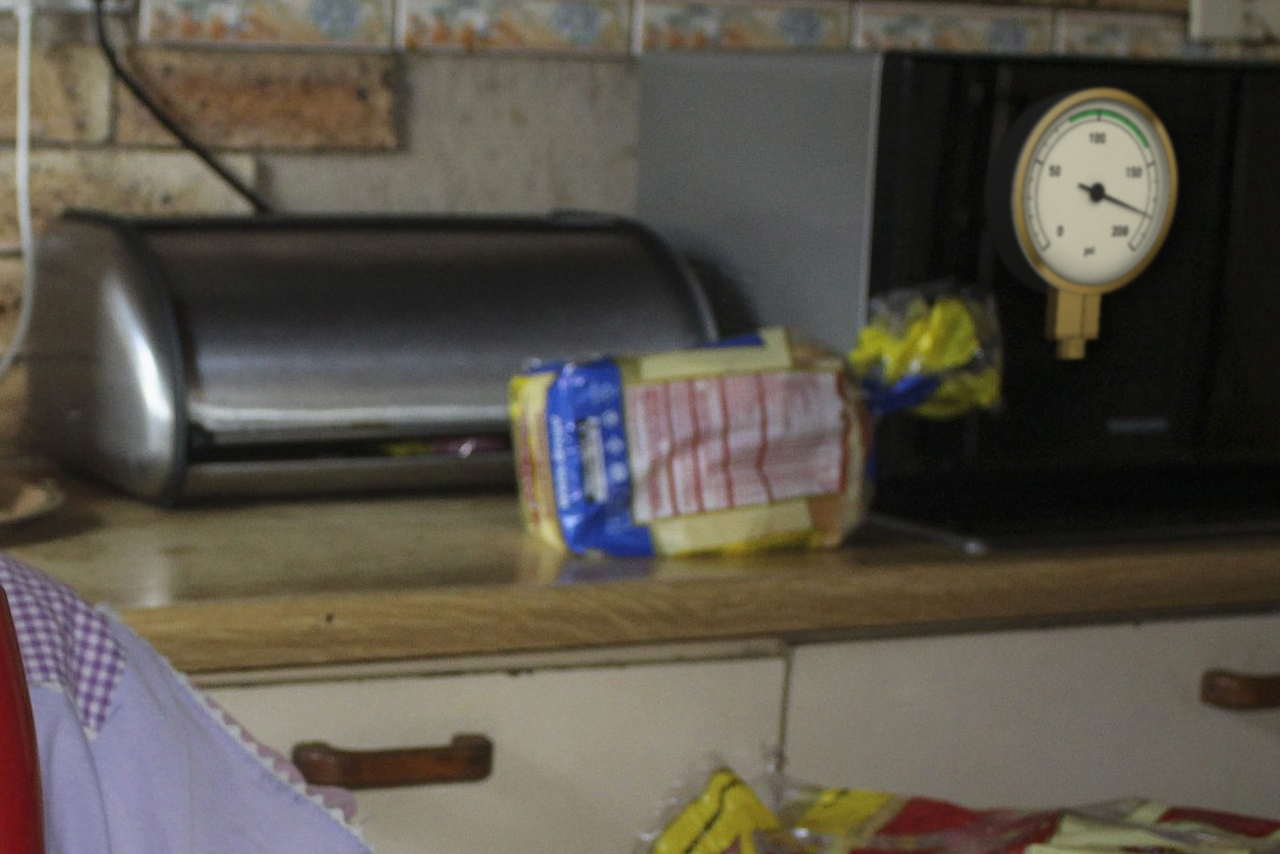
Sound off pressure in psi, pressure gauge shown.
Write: 180 psi
